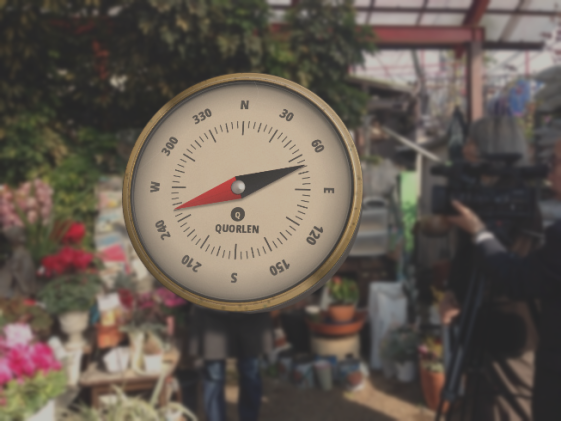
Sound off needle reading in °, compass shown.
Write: 250 °
